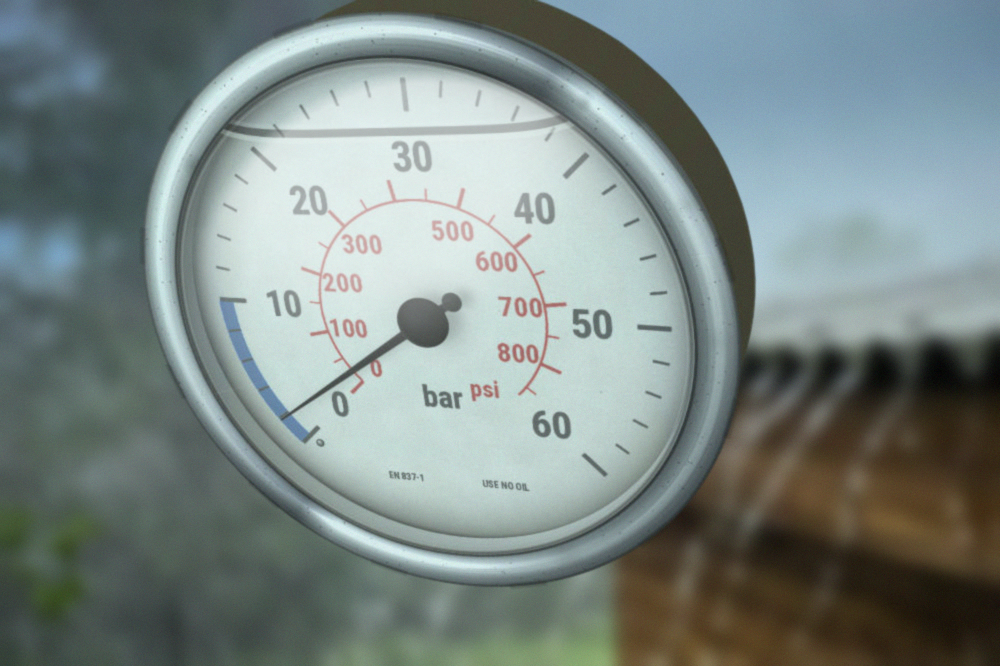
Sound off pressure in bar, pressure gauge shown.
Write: 2 bar
